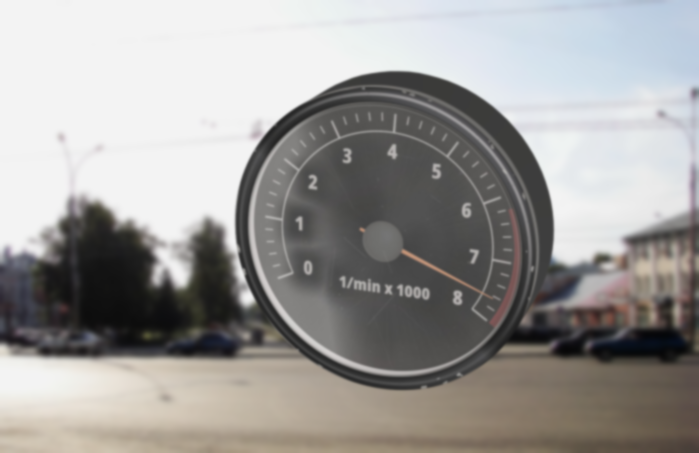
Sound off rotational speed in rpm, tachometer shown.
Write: 7600 rpm
